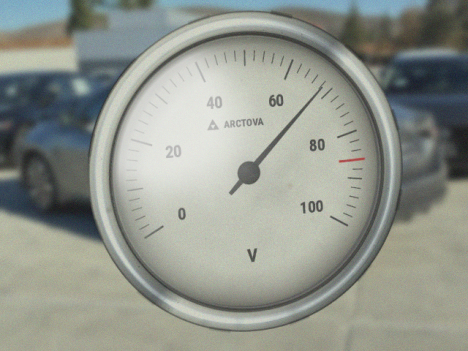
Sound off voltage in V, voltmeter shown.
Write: 68 V
